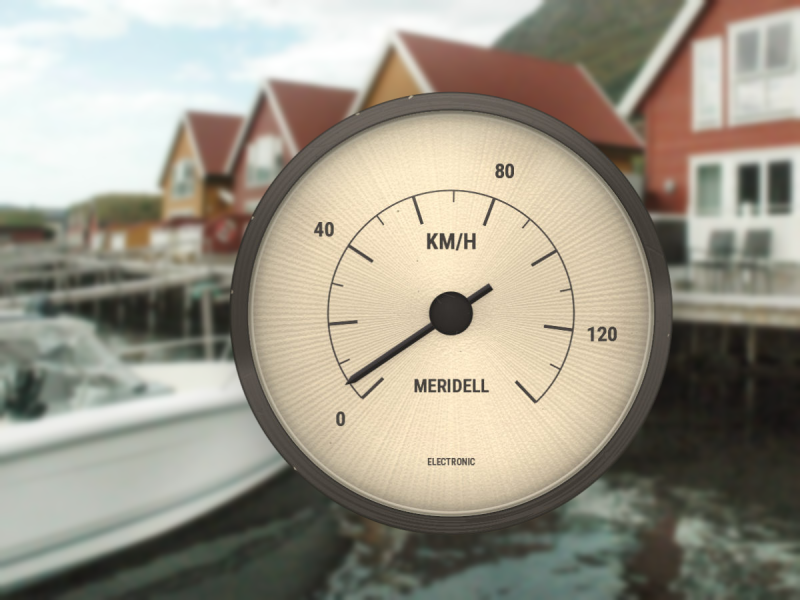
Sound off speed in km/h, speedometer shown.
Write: 5 km/h
